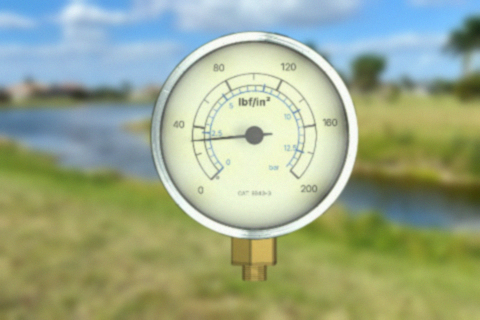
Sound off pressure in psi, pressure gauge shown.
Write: 30 psi
